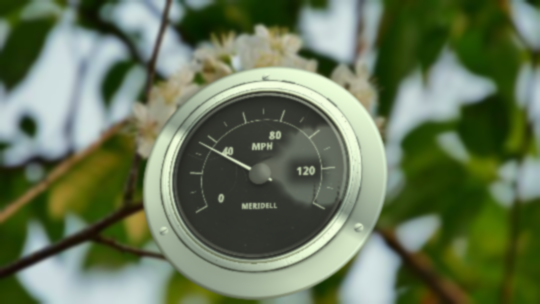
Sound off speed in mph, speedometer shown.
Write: 35 mph
